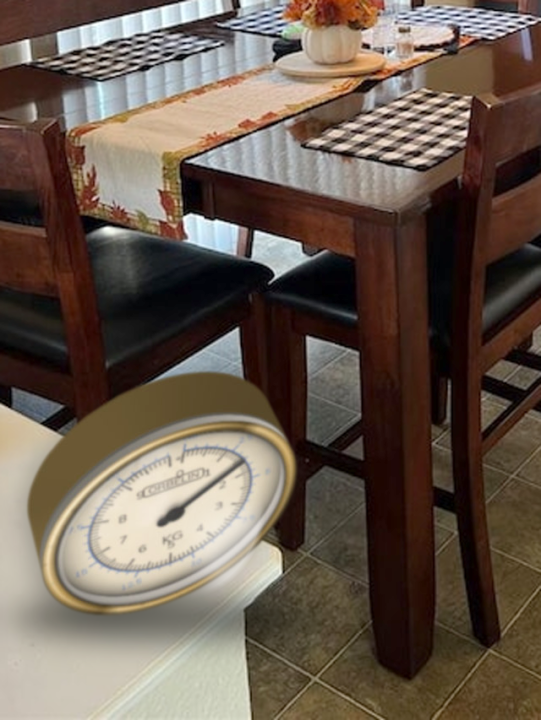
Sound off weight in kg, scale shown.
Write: 1.5 kg
